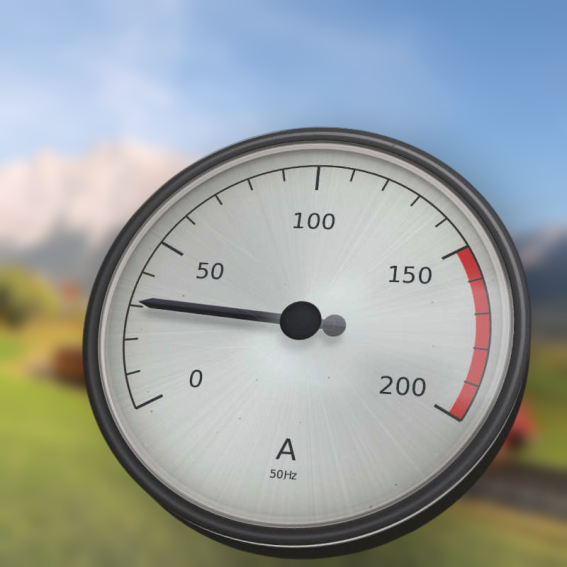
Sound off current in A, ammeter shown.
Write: 30 A
